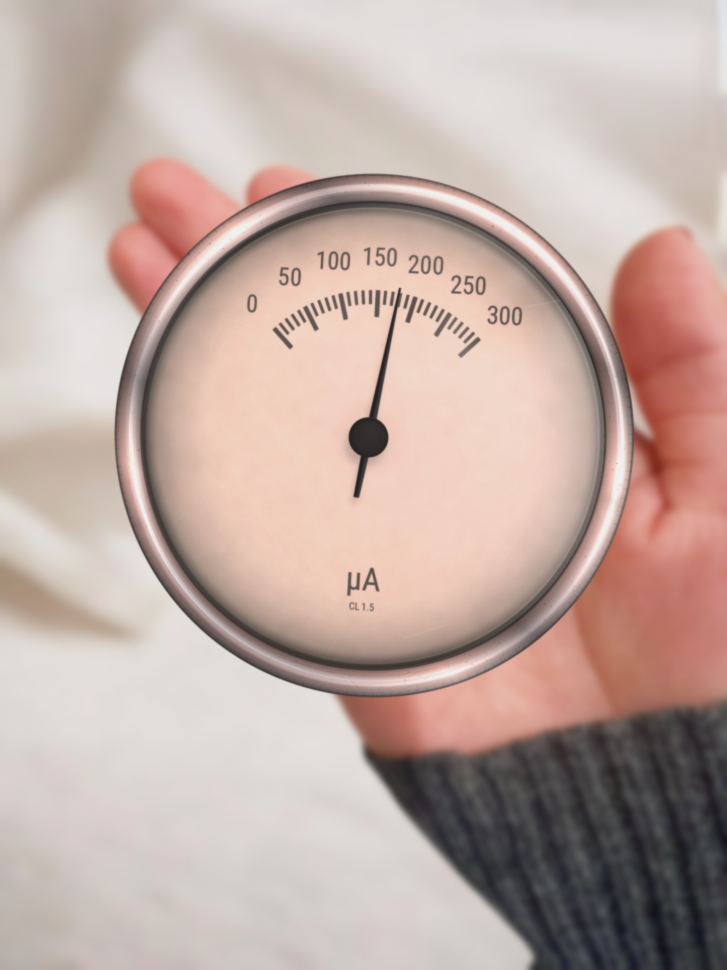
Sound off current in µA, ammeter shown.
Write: 180 µA
